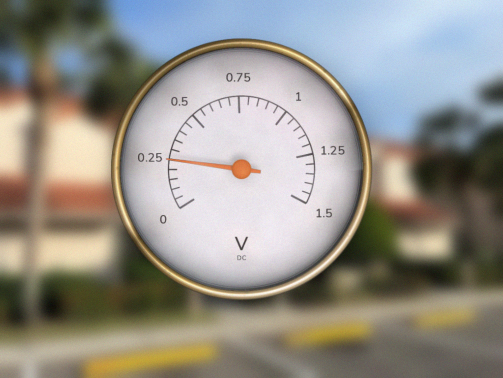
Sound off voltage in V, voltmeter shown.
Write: 0.25 V
